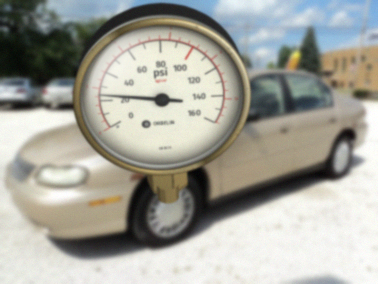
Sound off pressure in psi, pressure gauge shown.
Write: 25 psi
